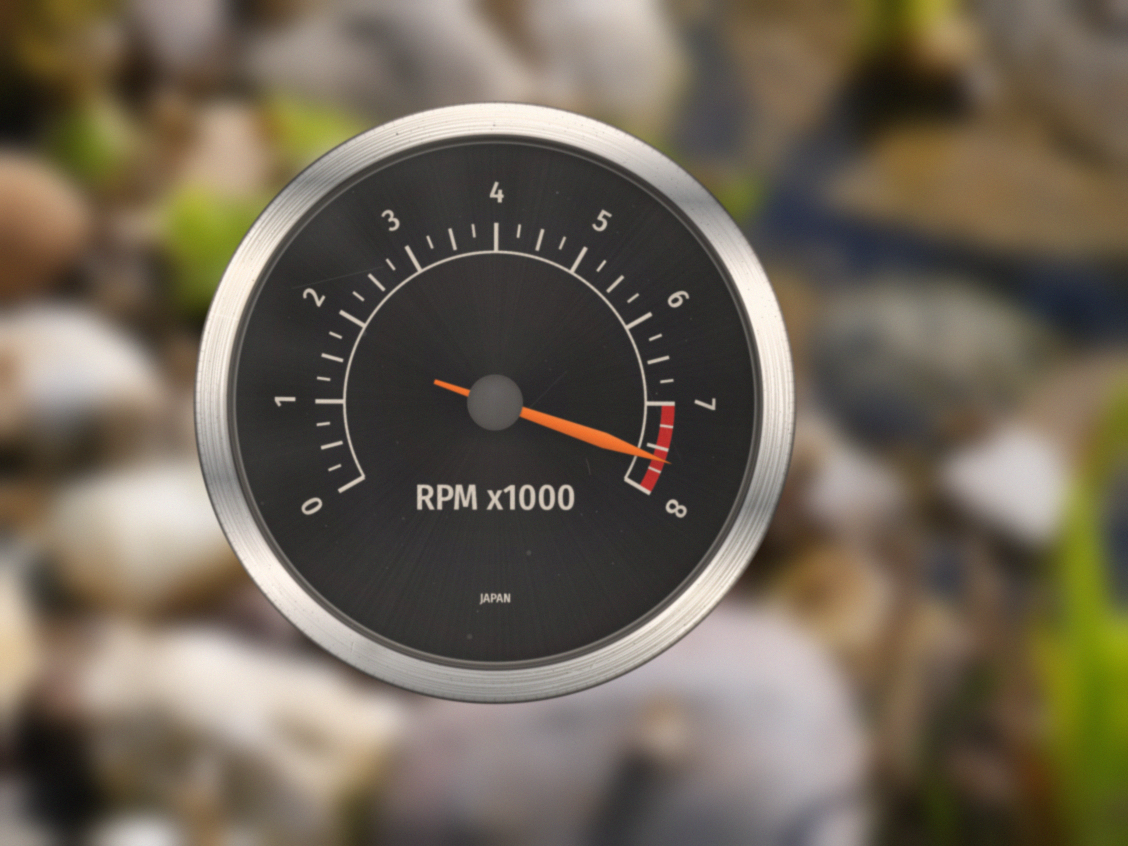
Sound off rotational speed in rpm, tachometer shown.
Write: 7625 rpm
